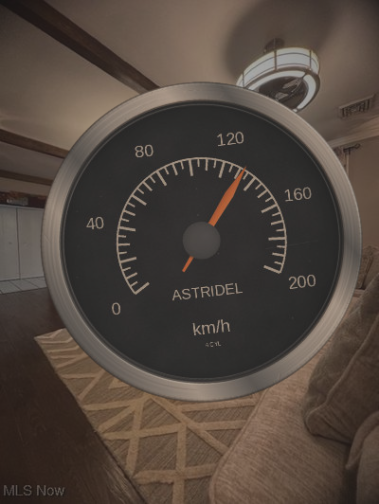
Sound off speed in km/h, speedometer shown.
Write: 132.5 km/h
